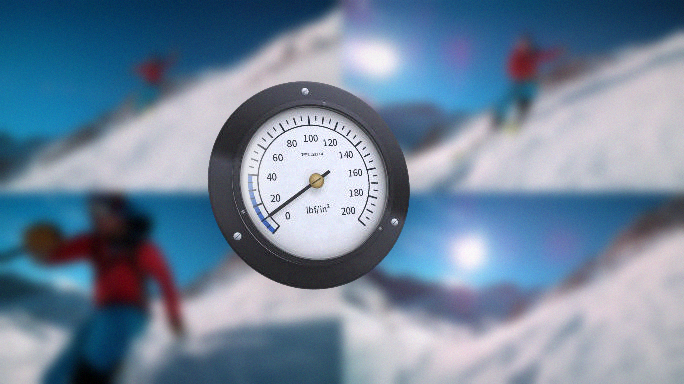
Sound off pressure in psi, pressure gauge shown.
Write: 10 psi
